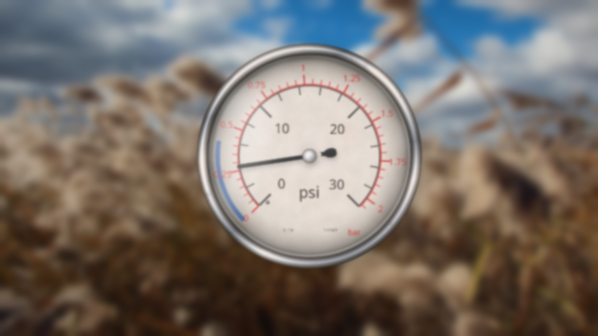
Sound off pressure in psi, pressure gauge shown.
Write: 4 psi
